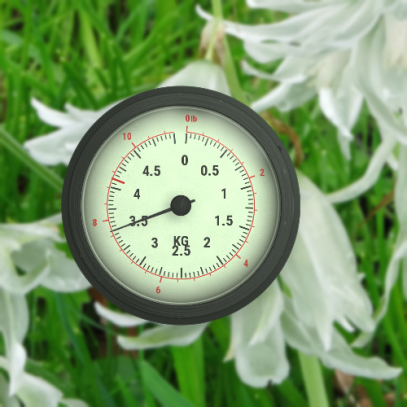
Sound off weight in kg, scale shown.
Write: 3.5 kg
